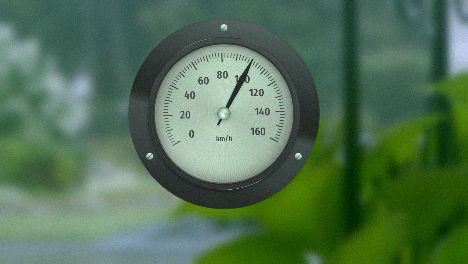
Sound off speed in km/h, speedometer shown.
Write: 100 km/h
